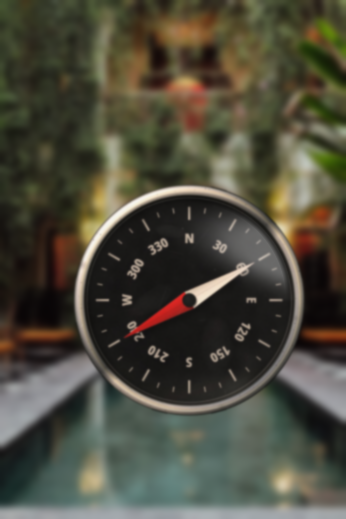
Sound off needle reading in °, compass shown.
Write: 240 °
